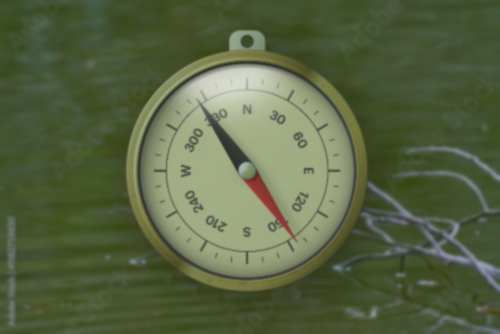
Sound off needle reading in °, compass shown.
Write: 145 °
